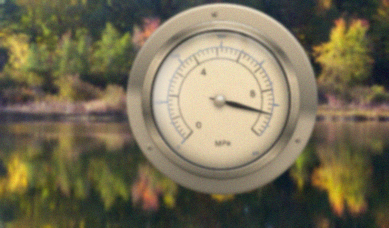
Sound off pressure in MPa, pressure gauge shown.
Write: 9 MPa
